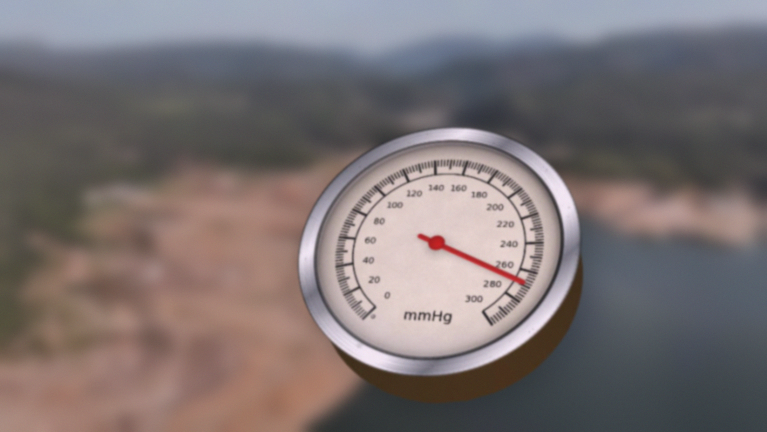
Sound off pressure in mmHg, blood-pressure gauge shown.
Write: 270 mmHg
